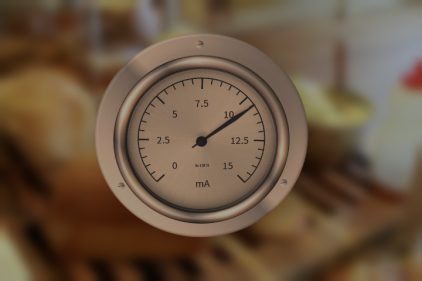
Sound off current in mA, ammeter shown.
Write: 10.5 mA
